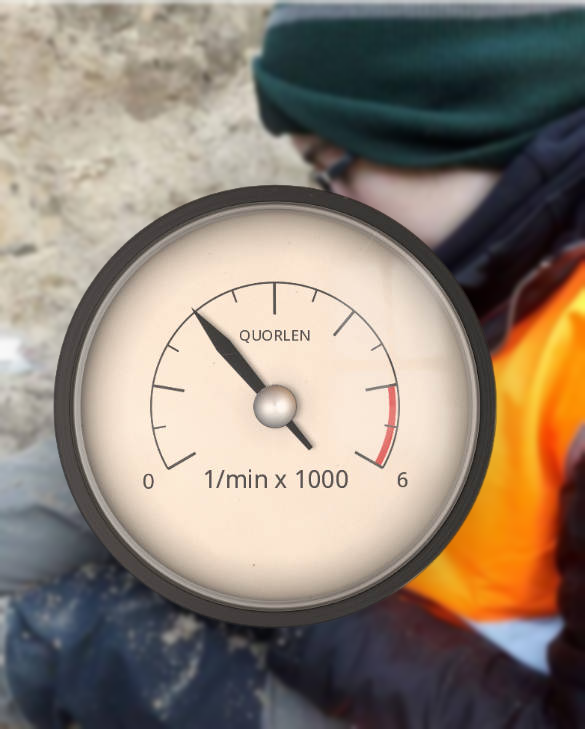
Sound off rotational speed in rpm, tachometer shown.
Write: 2000 rpm
